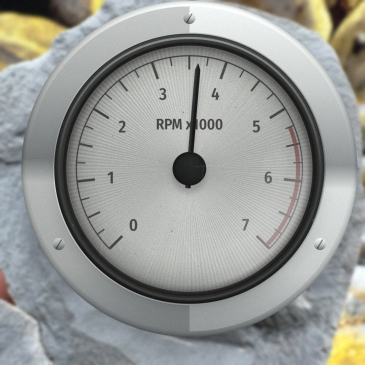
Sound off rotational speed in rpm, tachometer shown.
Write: 3625 rpm
